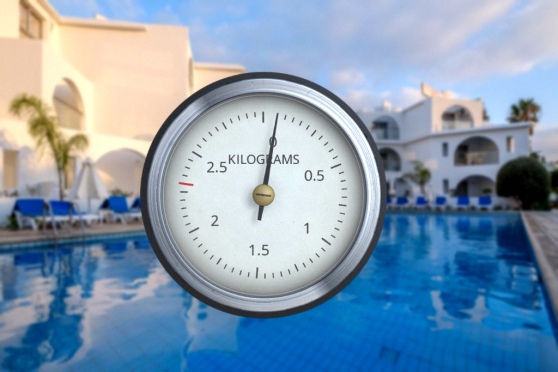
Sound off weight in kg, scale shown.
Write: 0 kg
